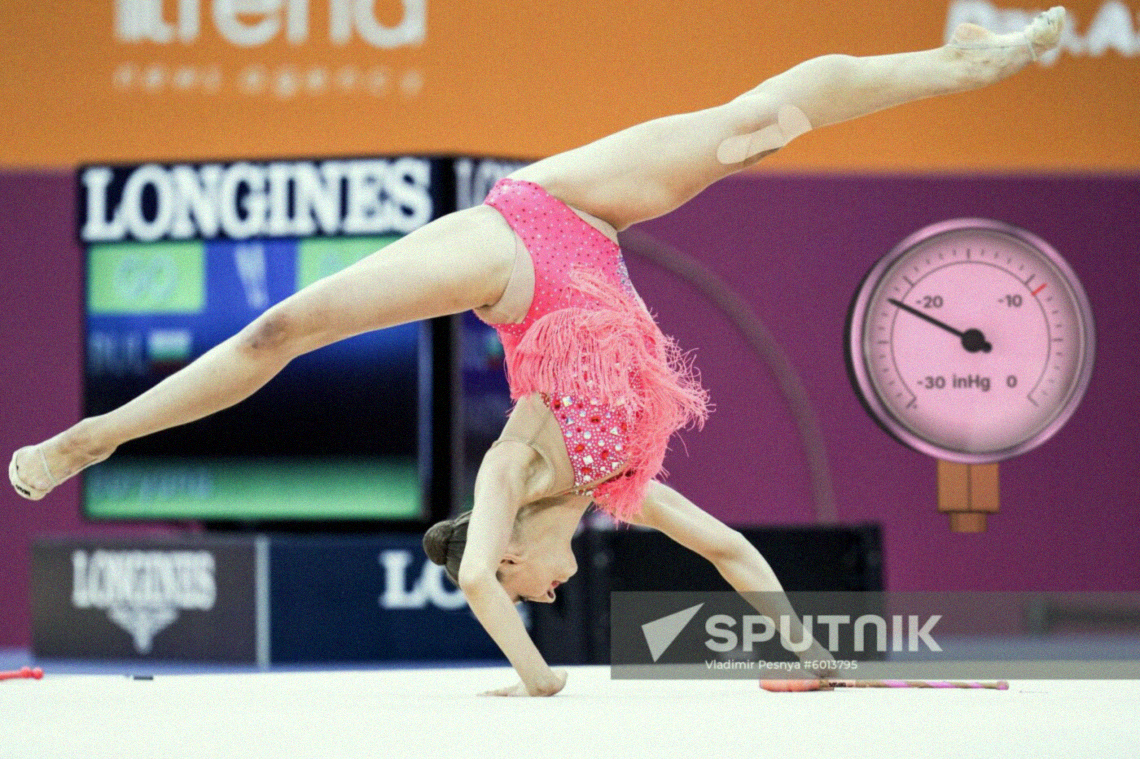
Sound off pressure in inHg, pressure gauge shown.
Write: -22 inHg
